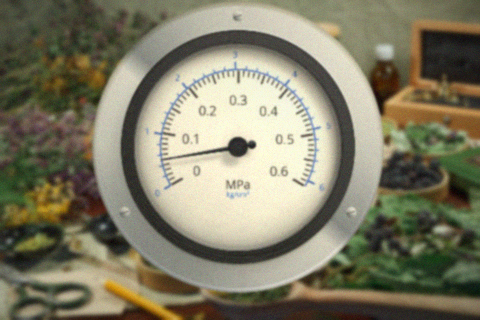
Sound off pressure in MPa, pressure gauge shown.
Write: 0.05 MPa
